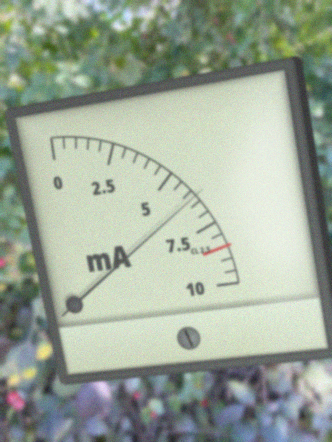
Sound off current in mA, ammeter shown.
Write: 6.25 mA
